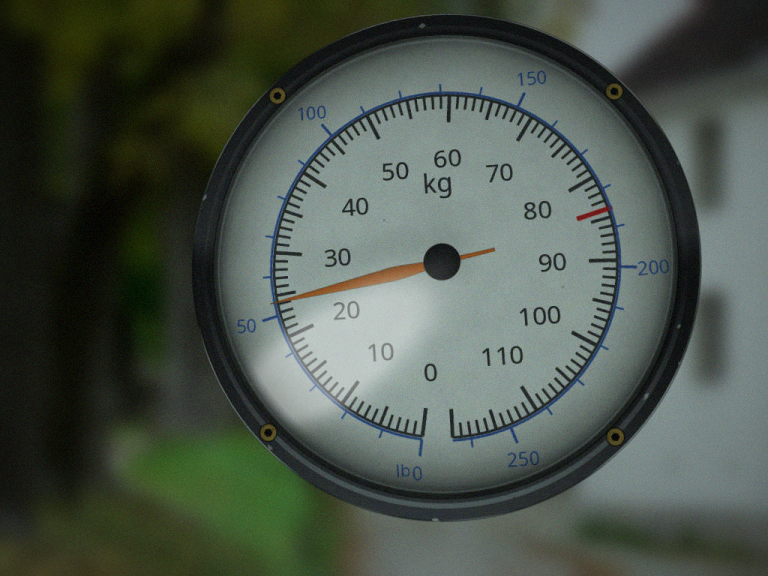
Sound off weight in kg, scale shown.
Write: 24 kg
